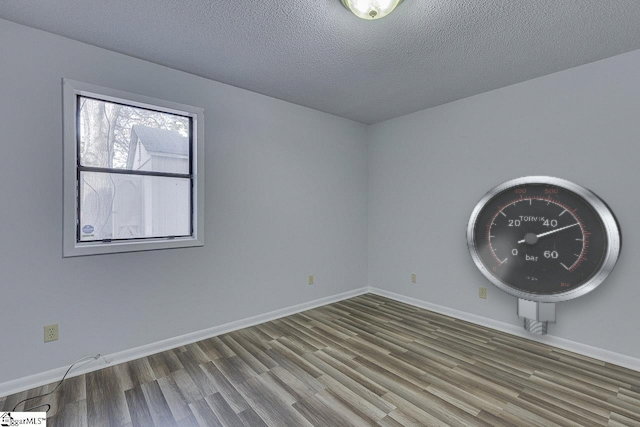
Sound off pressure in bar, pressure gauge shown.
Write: 45 bar
